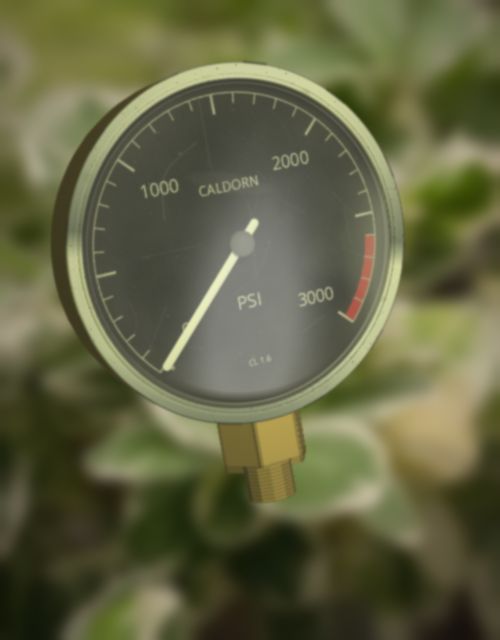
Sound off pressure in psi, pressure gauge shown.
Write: 0 psi
